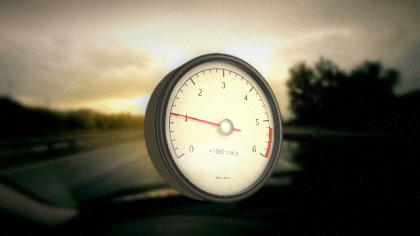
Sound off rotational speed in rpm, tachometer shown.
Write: 1000 rpm
